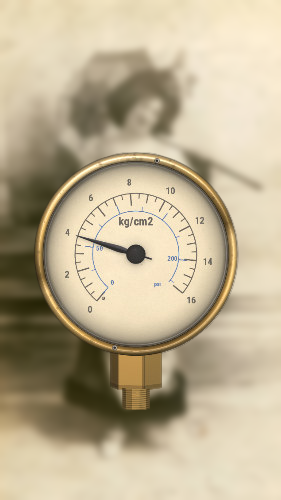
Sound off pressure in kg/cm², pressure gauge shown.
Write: 4 kg/cm²
